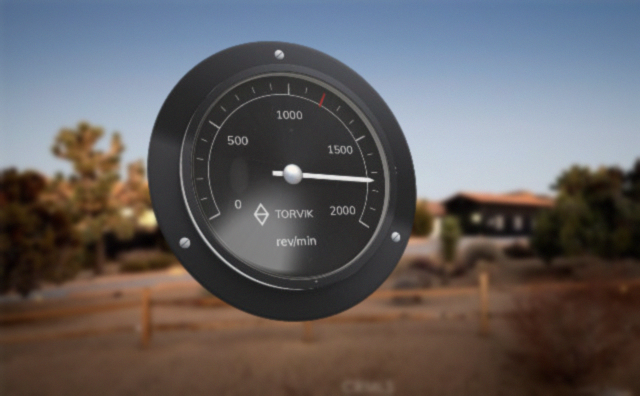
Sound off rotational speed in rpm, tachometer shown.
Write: 1750 rpm
